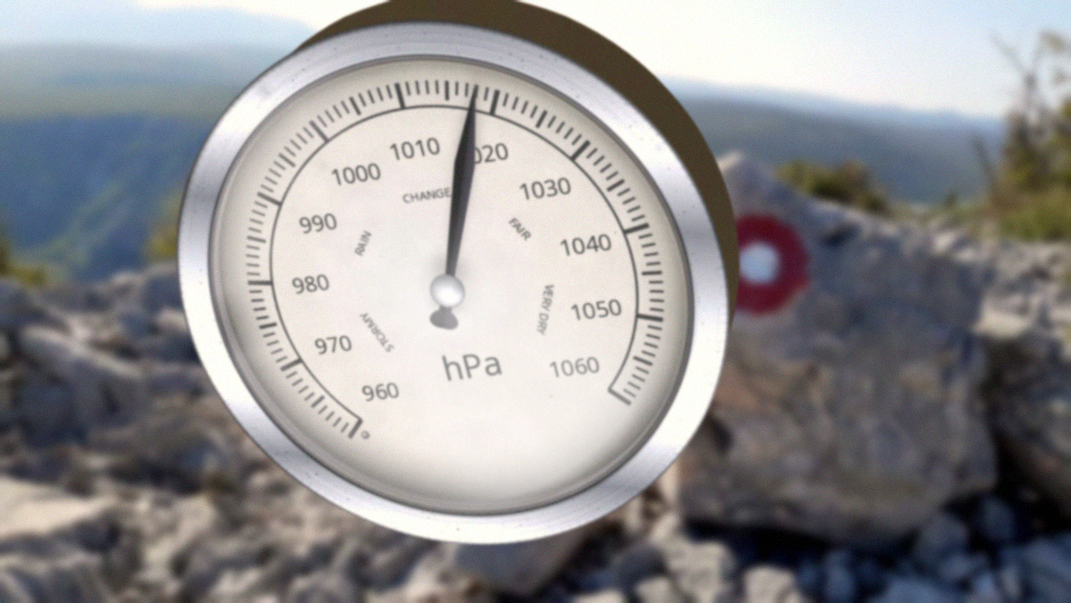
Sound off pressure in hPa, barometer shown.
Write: 1018 hPa
